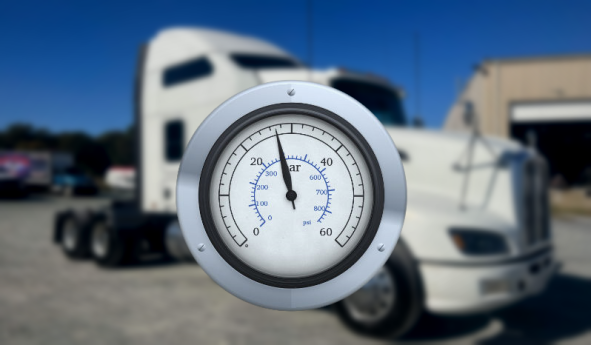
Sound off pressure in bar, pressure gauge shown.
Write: 27 bar
